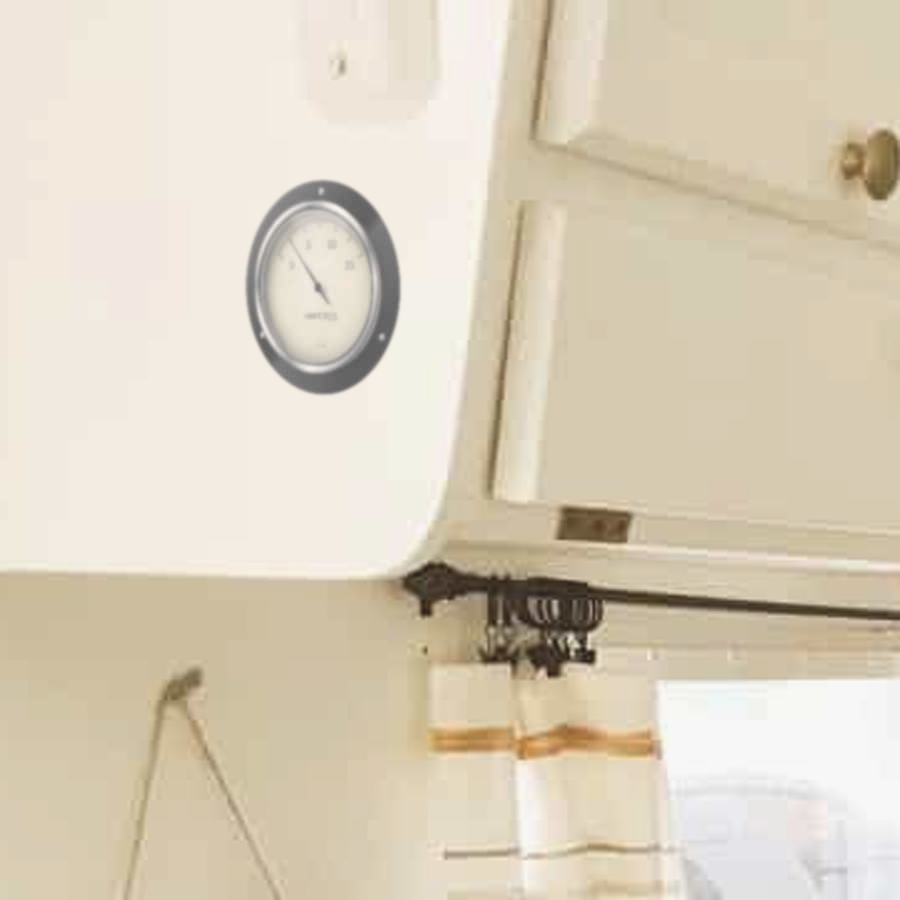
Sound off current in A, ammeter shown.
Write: 2.5 A
